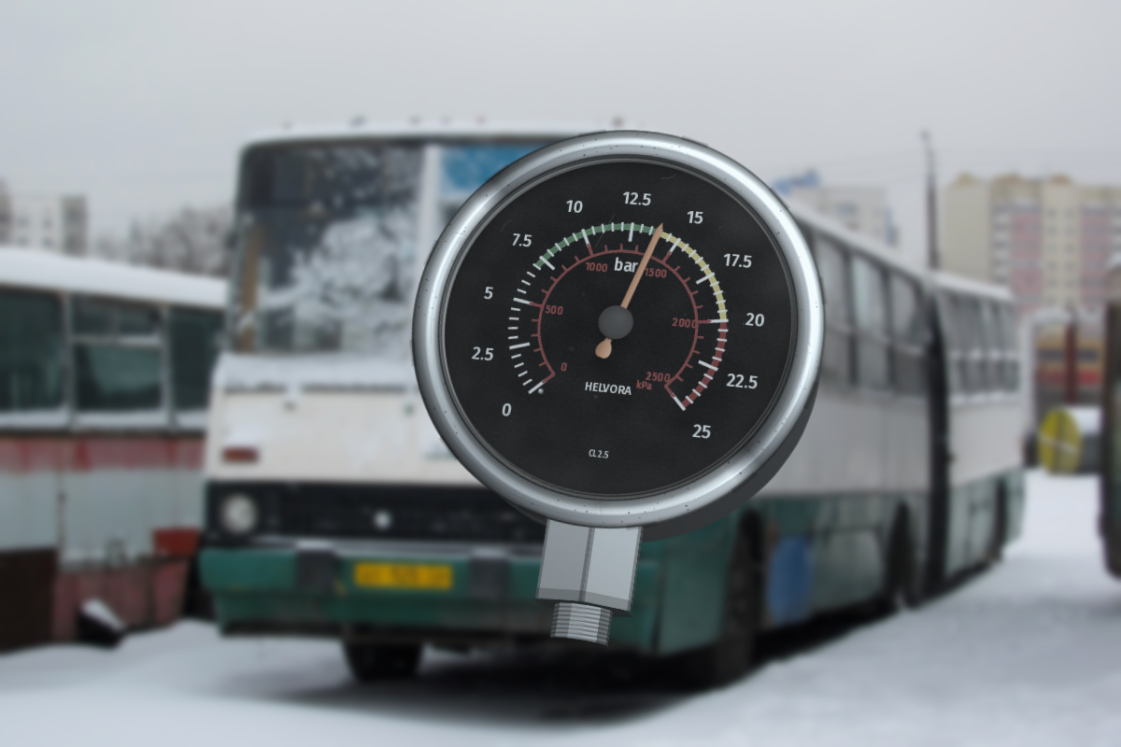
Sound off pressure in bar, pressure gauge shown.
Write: 14 bar
